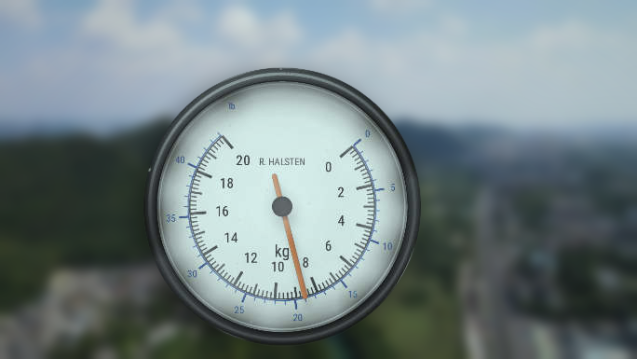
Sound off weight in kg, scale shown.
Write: 8.6 kg
